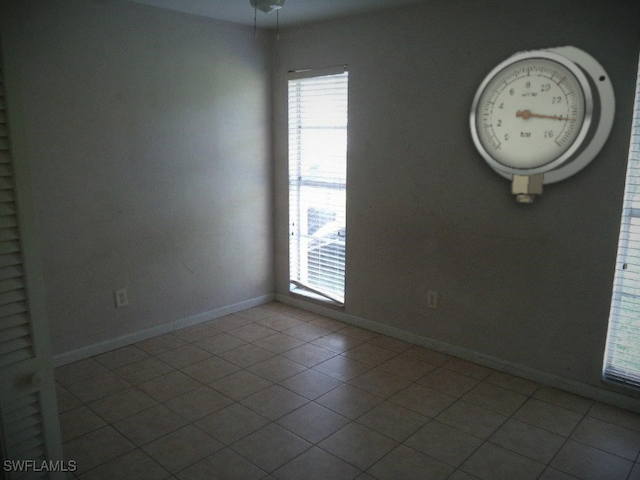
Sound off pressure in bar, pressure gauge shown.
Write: 14 bar
